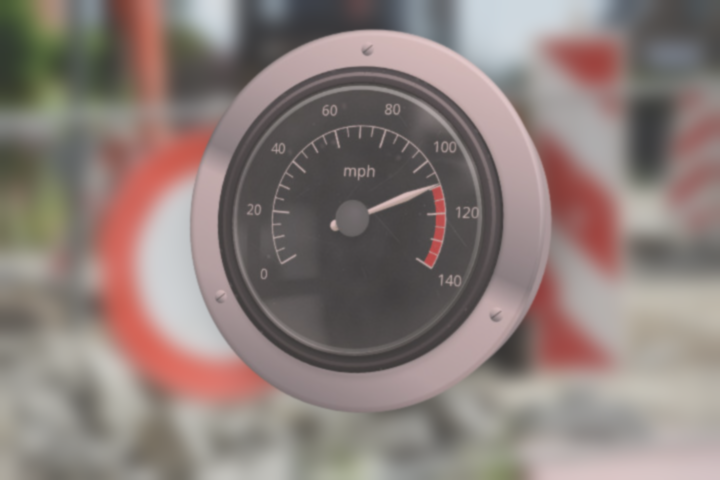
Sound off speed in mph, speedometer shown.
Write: 110 mph
